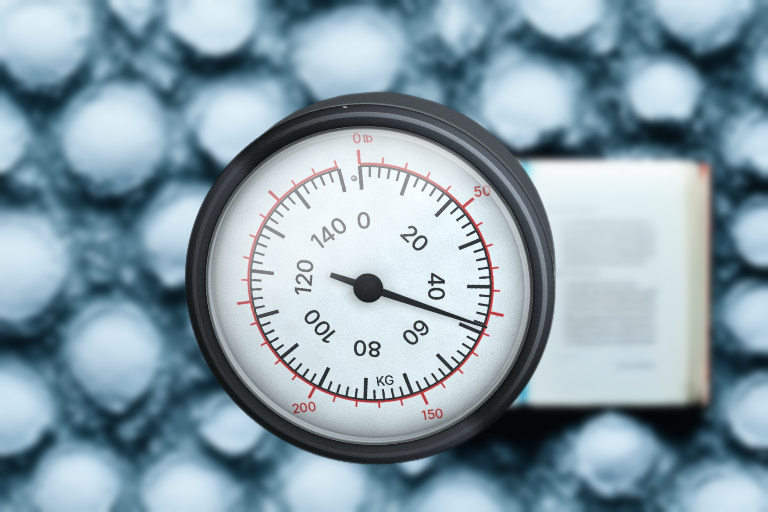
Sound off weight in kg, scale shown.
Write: 48 kg
